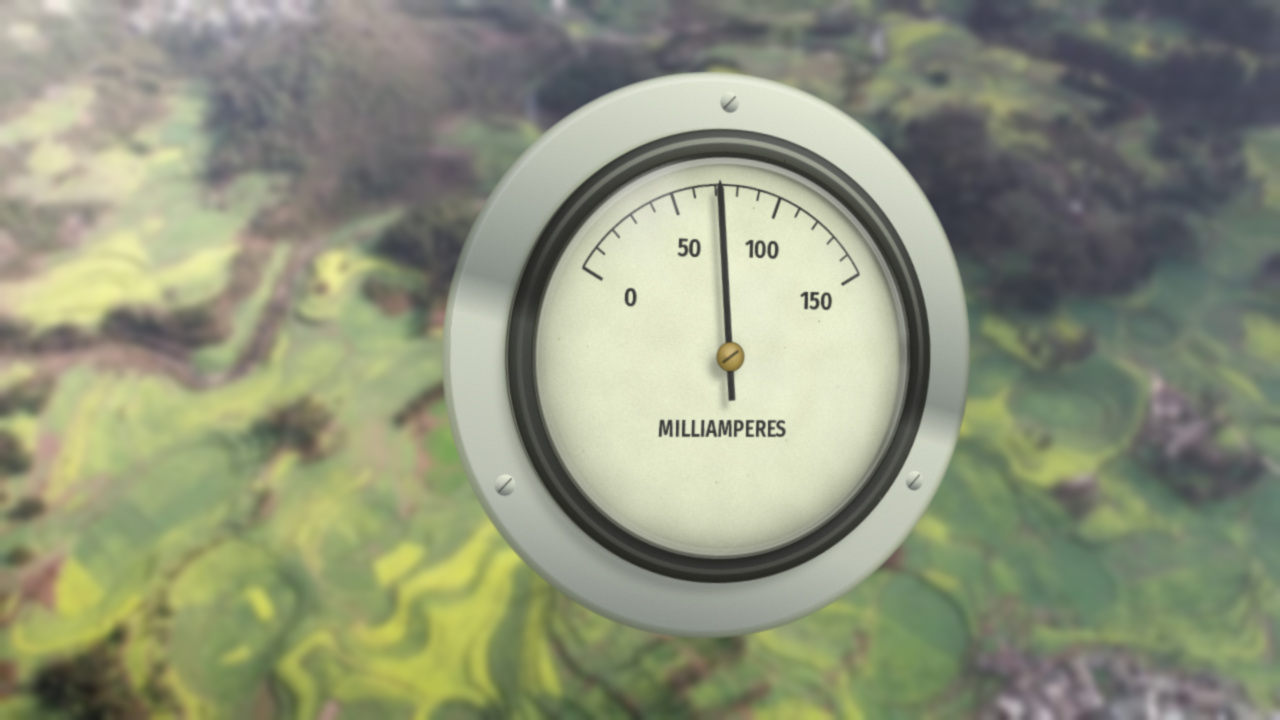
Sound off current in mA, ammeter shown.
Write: 70 mA
